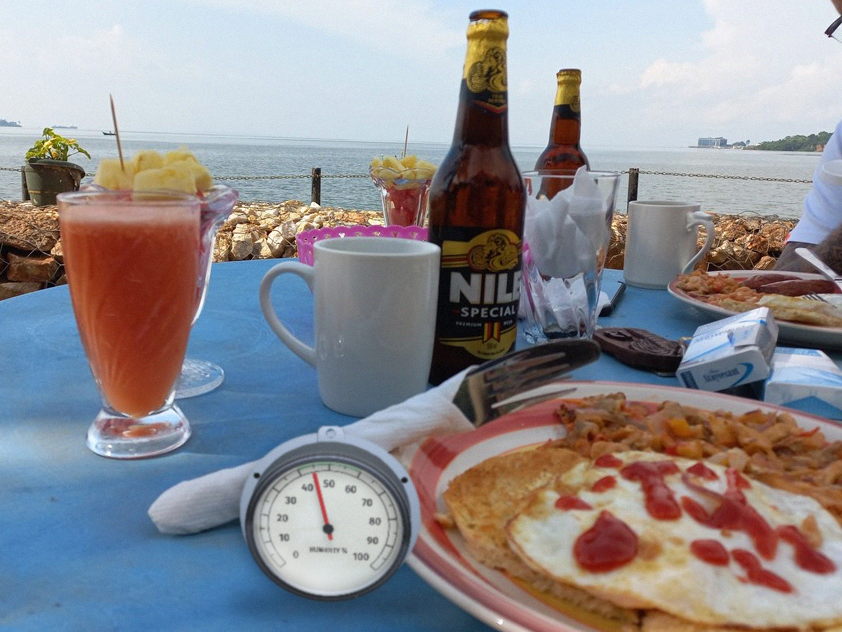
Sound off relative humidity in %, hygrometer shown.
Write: 45 %
